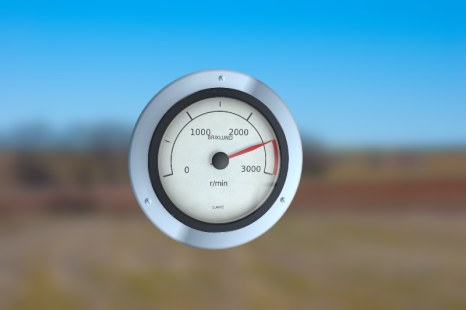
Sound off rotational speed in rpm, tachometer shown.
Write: 2500 rpm
